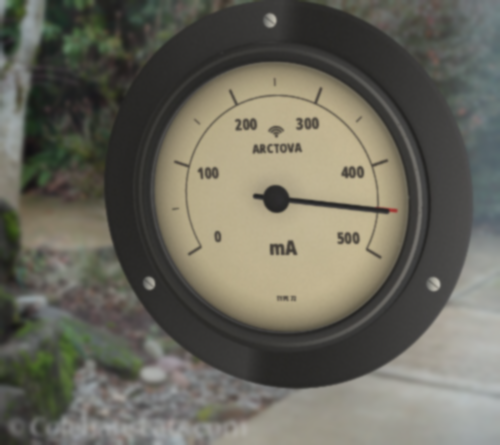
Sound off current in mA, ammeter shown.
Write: 450 mA
